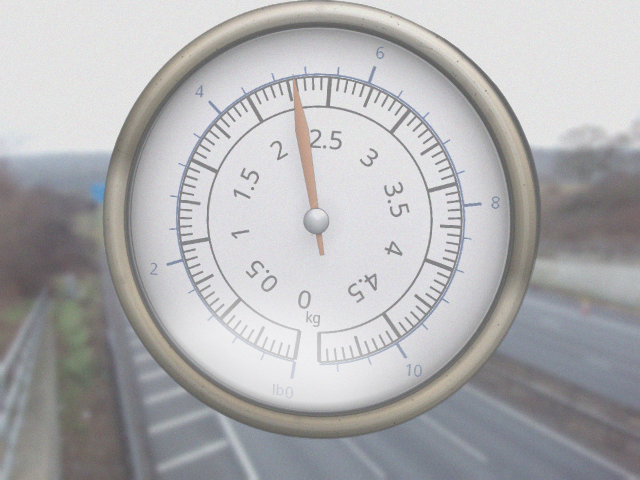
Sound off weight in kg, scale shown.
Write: 2.3 kg
